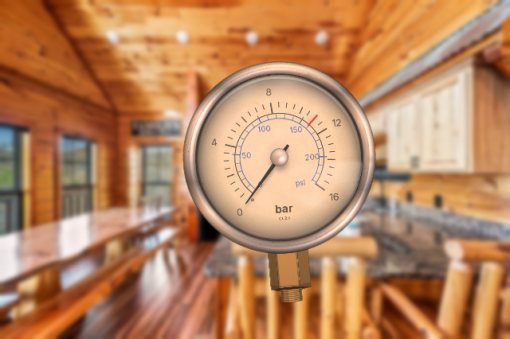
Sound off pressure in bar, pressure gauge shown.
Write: 0 bar
